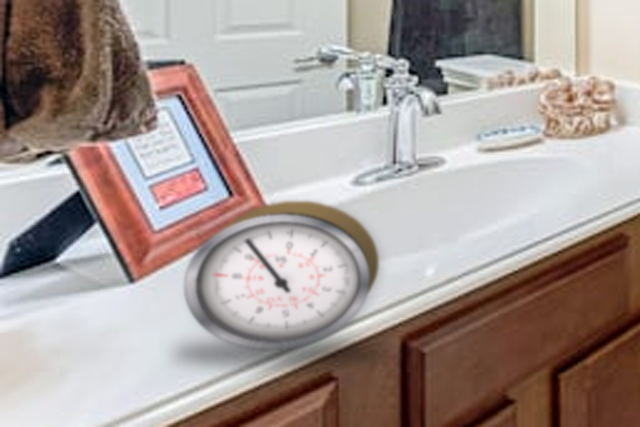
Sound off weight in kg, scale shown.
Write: 9.5 kg
